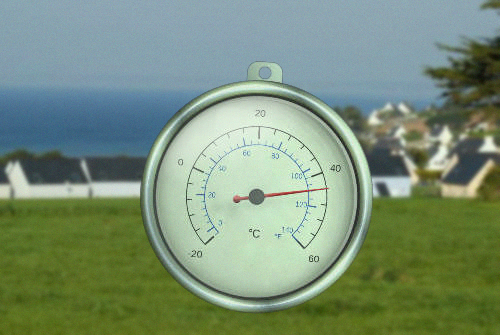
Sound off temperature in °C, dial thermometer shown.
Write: 44 °C
